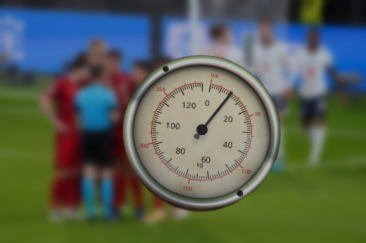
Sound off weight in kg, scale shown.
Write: 10 kg
